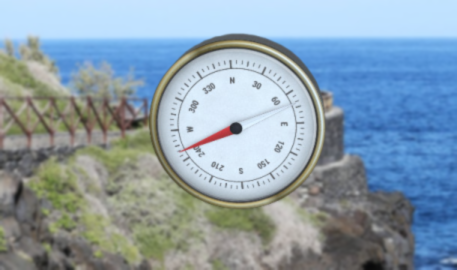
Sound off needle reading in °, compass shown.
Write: 250 °
